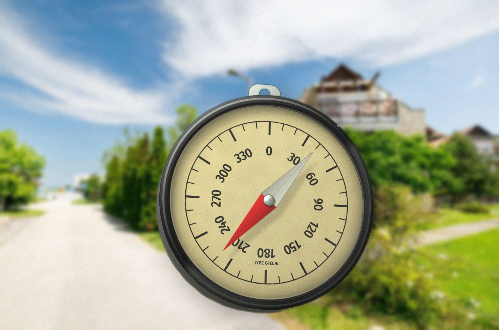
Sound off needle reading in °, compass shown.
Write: 220 °
